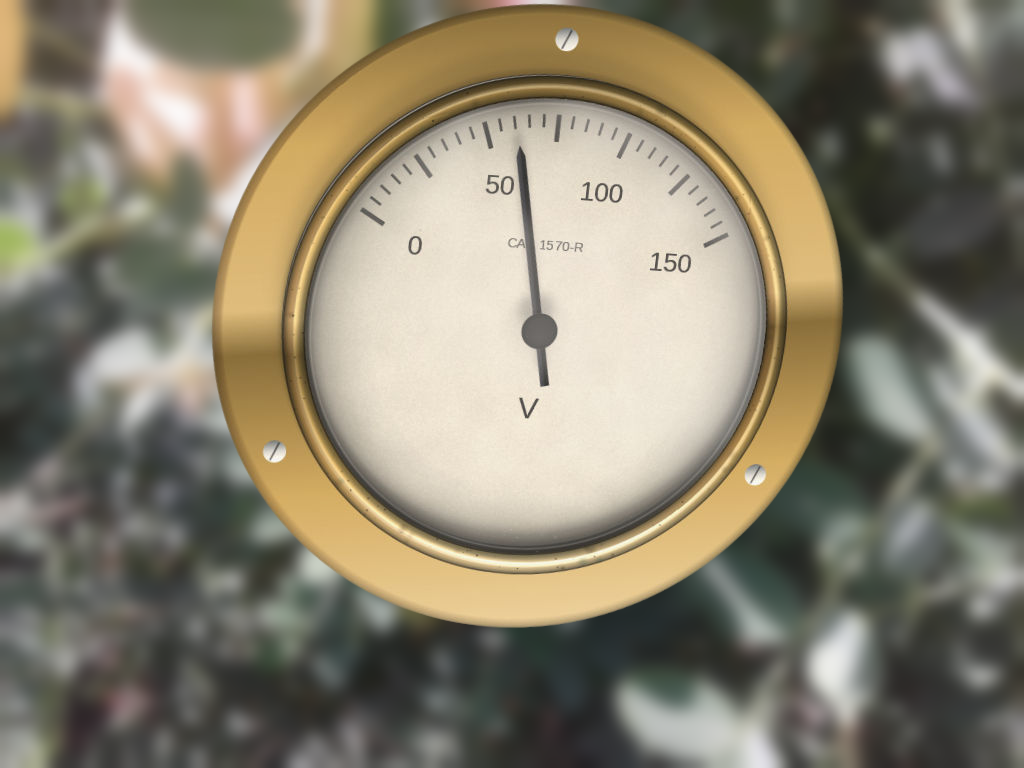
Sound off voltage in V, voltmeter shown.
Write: 60 V
